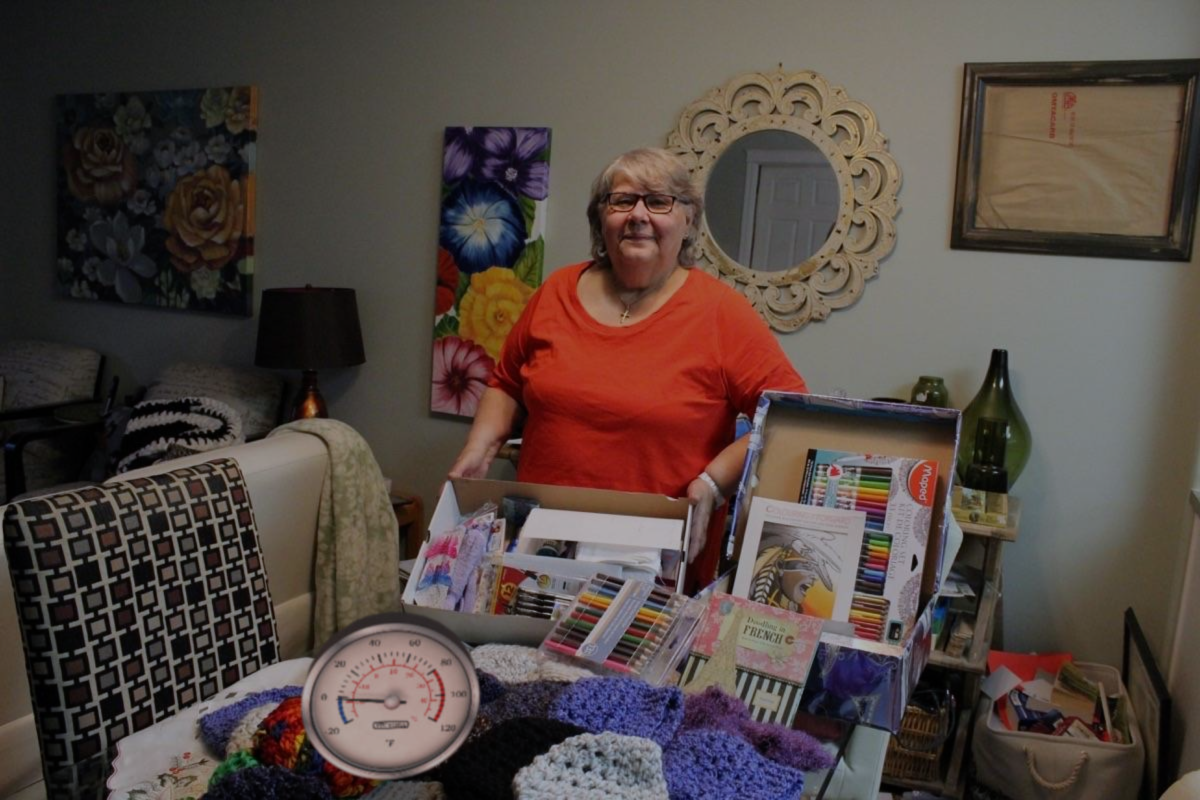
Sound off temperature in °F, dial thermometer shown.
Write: 0 °F
